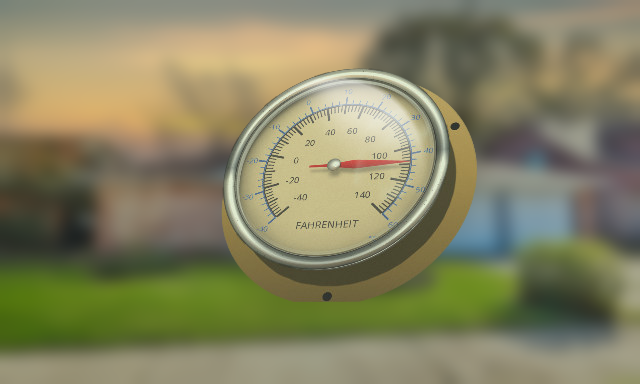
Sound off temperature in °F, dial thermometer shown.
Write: 110 °F
